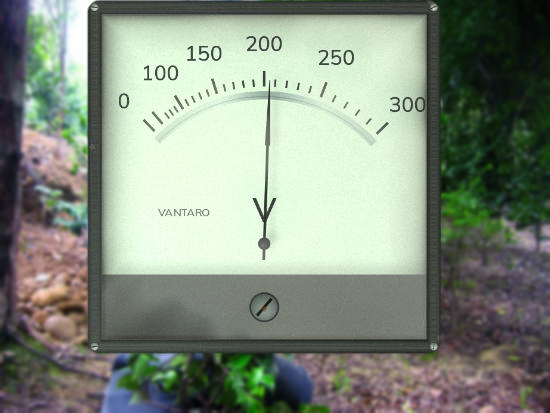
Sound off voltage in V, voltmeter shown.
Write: 205 V
